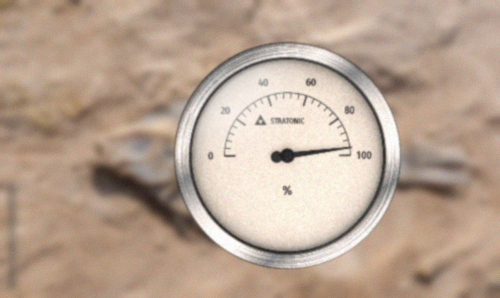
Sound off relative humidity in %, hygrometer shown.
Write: 96 %
